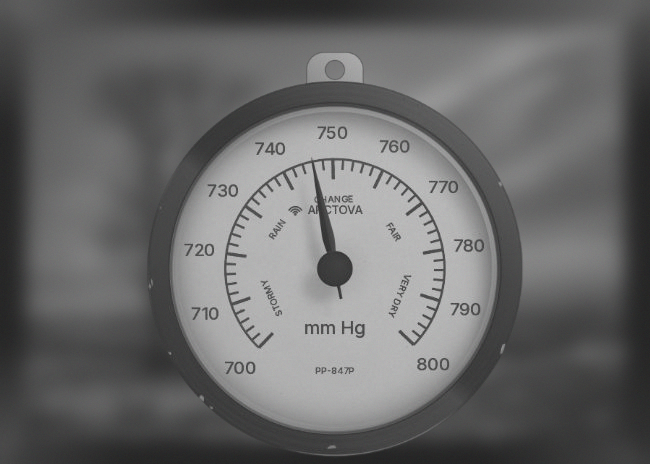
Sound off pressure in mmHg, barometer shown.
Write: 746 mmHg
